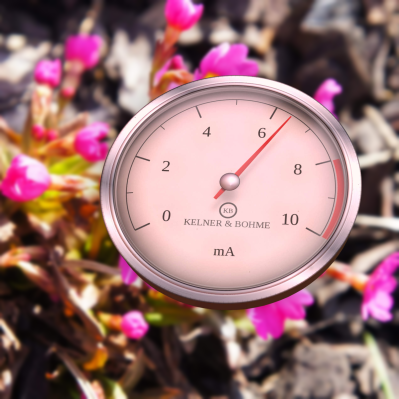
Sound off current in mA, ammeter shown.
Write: 6.5 mA
